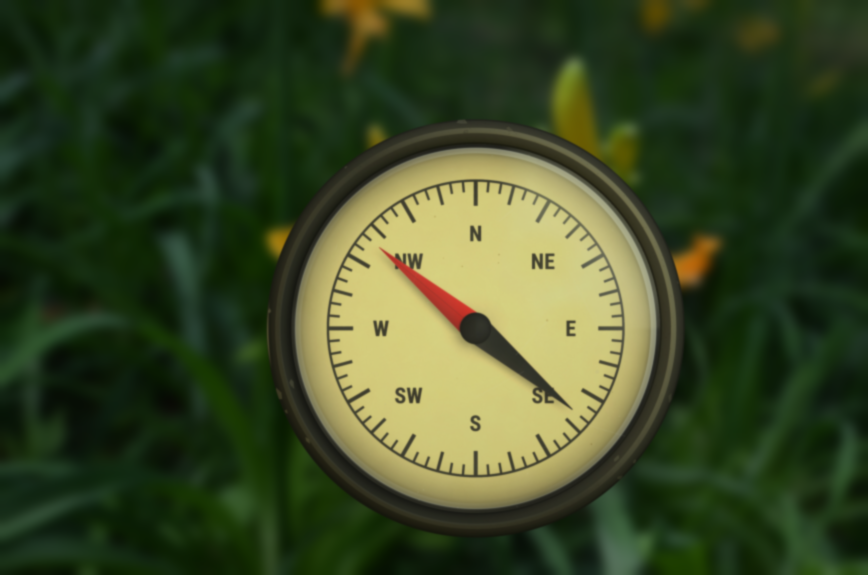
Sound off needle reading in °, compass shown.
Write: 310 °
